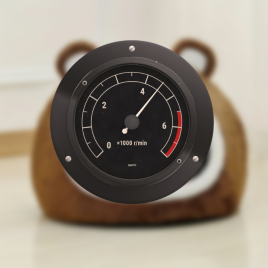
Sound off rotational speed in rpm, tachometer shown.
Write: 4500 rpm
